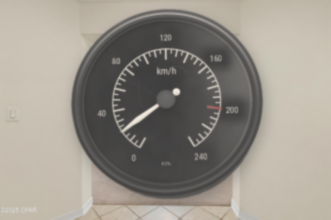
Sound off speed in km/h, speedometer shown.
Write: 20 km/h
